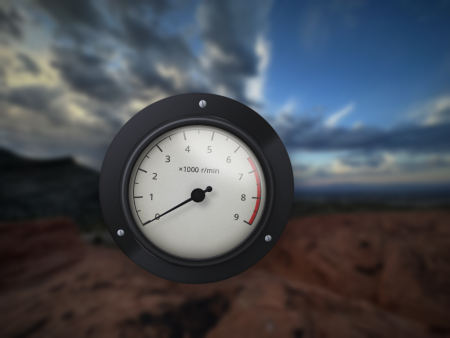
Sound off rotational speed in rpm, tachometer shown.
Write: 0 rpm
